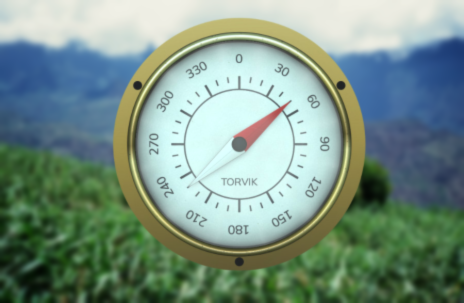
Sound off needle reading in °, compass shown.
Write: 50 °
